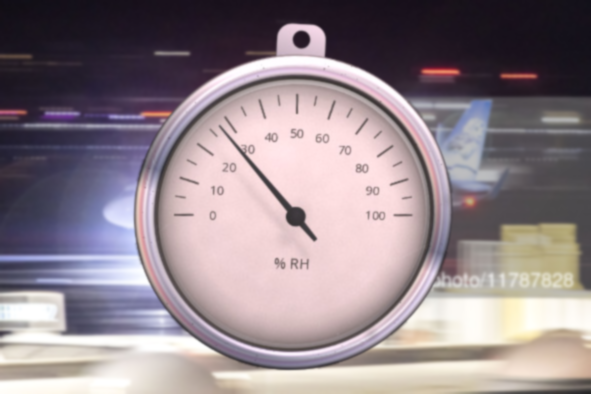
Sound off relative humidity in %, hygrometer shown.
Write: 27.5 %
